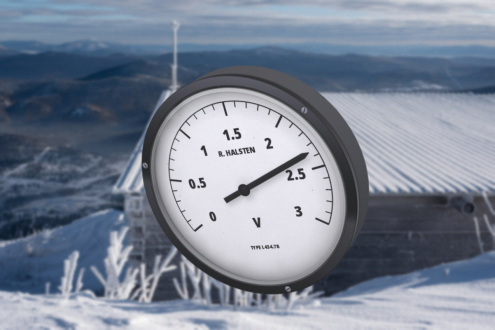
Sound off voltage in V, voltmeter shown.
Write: 2.35 V
